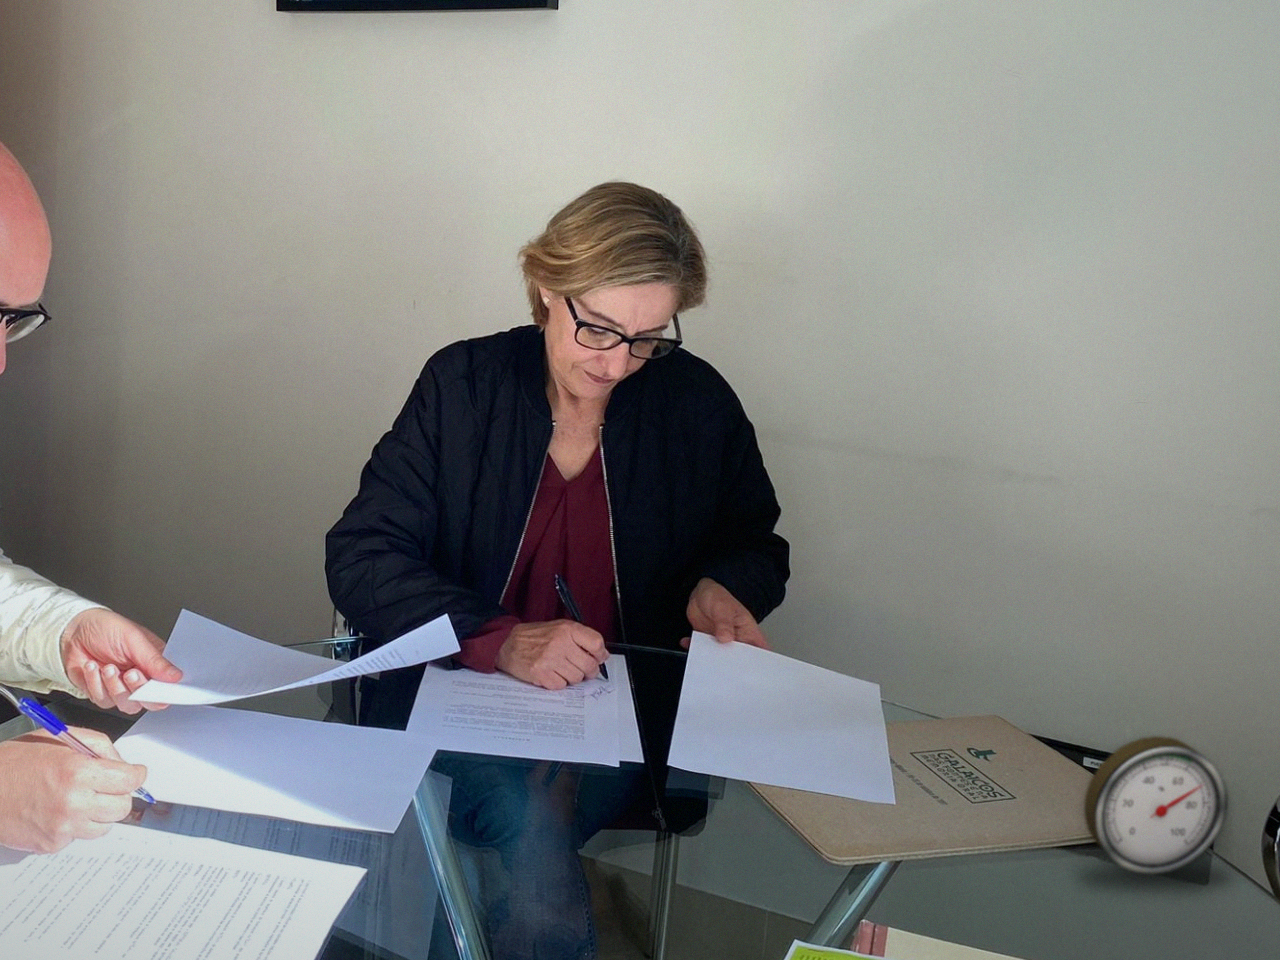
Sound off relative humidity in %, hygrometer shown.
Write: 70 %
